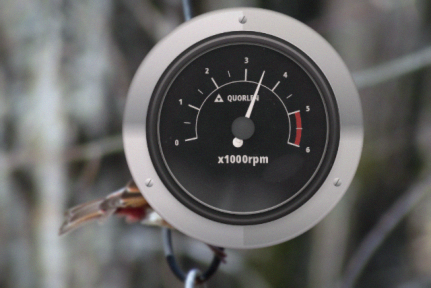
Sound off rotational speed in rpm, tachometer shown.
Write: 3500 rpm
